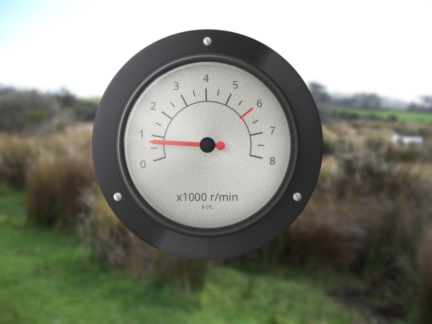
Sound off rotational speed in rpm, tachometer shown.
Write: 750 rpm
